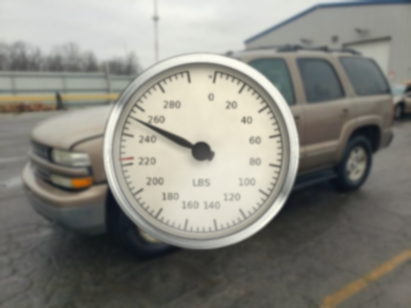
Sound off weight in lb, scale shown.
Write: 252 lb
